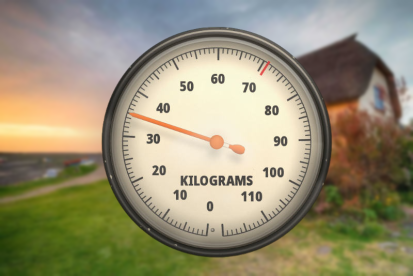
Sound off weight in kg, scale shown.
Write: 35 kg
